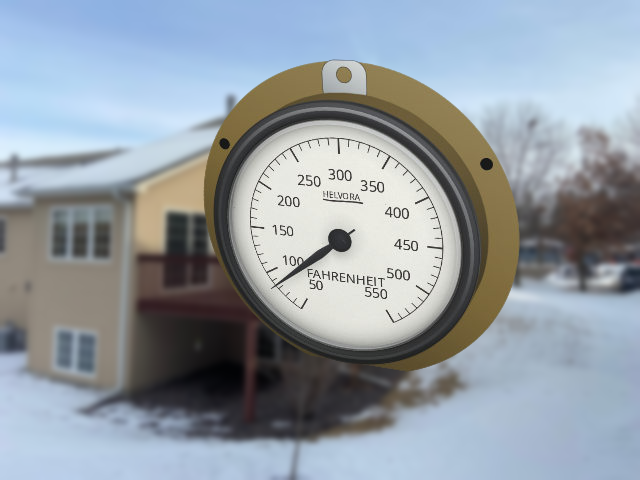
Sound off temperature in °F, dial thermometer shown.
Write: 85 °F
